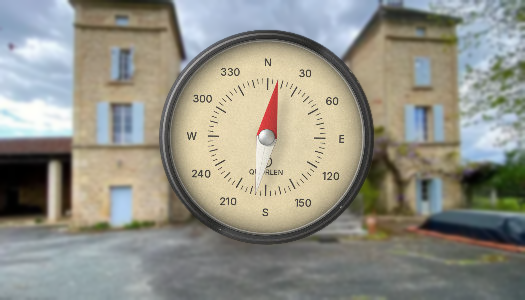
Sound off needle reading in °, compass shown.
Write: 10 °
